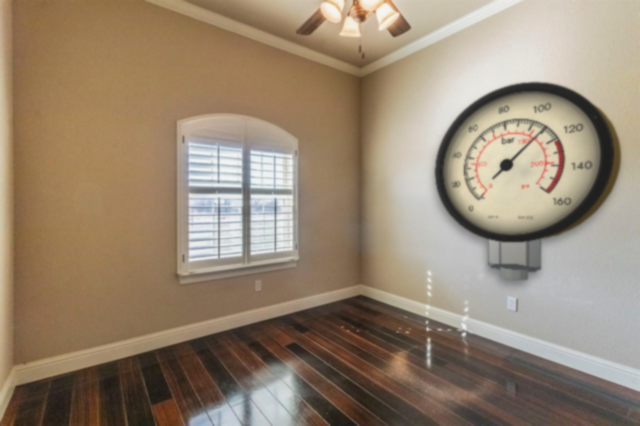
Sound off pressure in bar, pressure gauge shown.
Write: 110 bar
